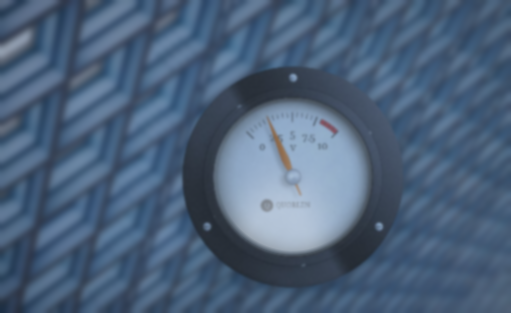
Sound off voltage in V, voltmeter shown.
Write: 2.5 V
